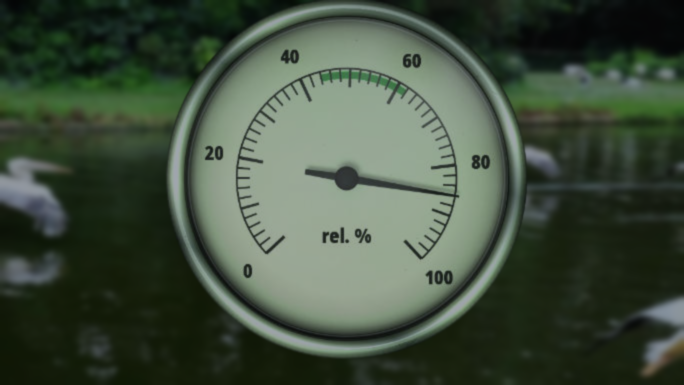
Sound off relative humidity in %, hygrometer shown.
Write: 86 %
